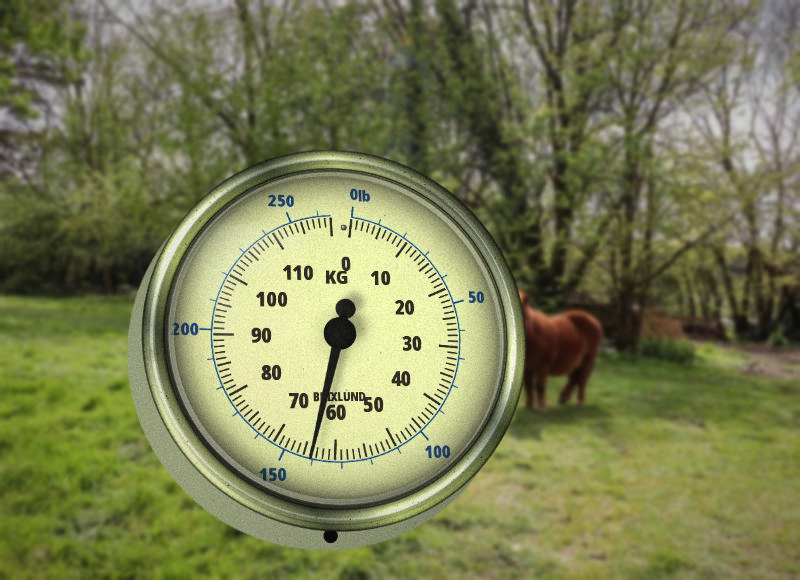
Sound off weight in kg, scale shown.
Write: 64 kg
